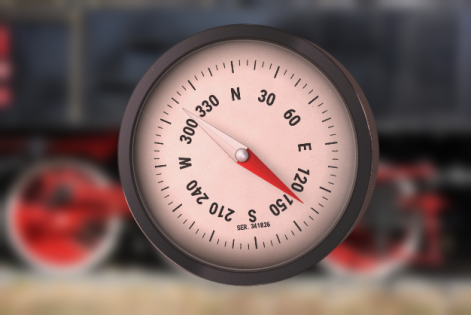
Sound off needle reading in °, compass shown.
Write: 135 °
